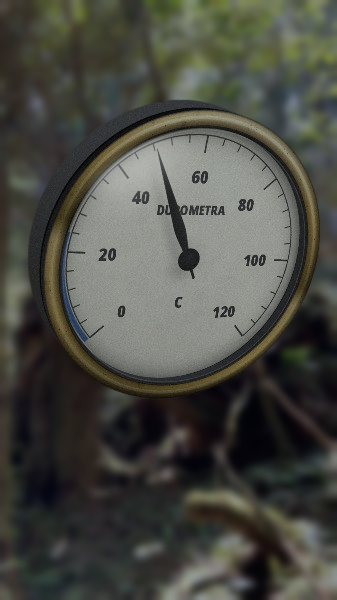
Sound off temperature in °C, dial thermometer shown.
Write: 48 °C
